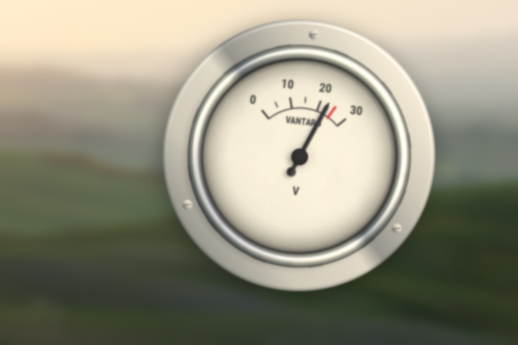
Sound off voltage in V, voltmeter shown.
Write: 22.5 V
